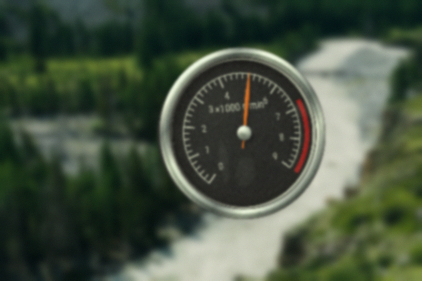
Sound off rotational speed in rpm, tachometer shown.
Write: 5000 rpm
